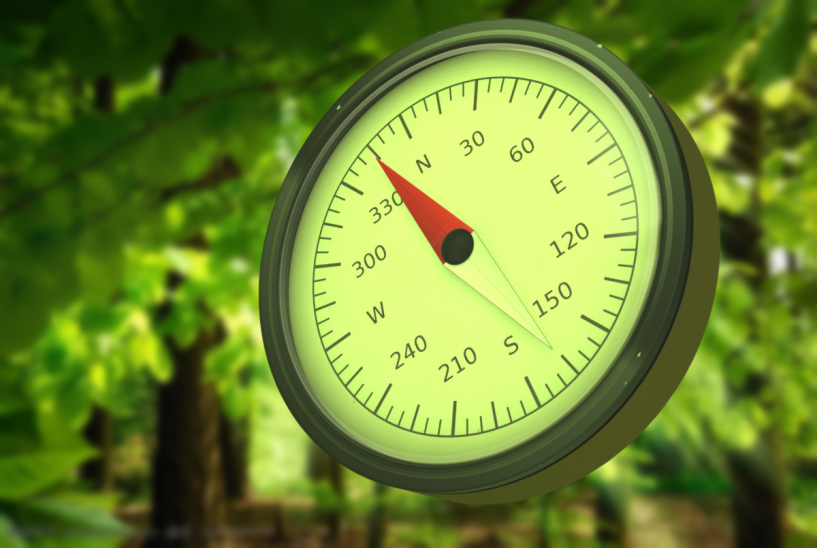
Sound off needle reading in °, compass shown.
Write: 345 °
